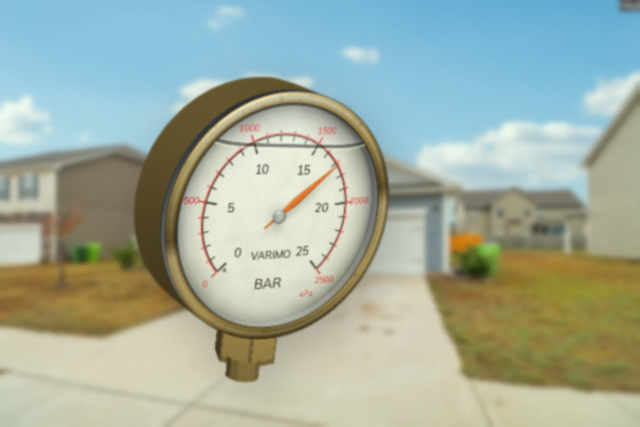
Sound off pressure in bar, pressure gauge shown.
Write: 17 bar
